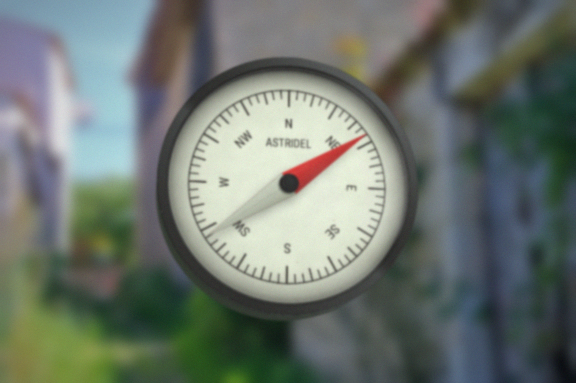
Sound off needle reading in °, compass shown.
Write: 55 °
